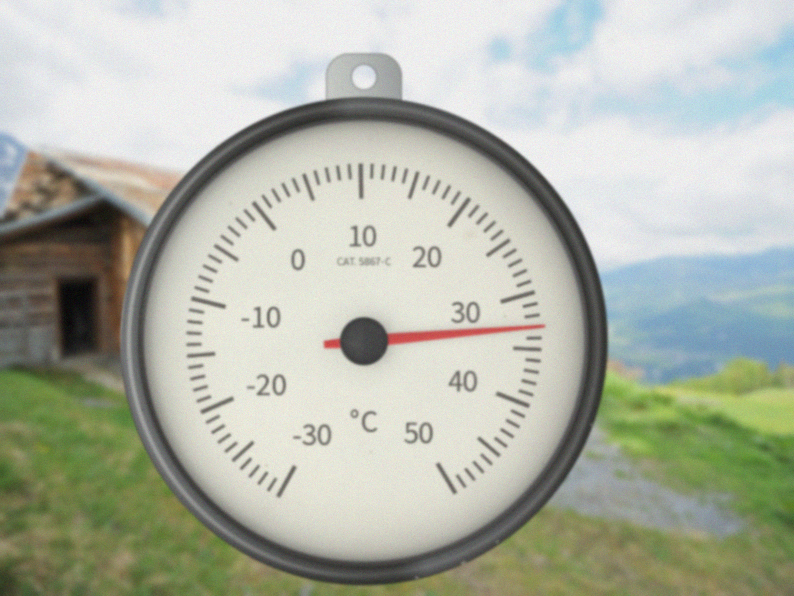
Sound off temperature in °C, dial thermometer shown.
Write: 33 °C
